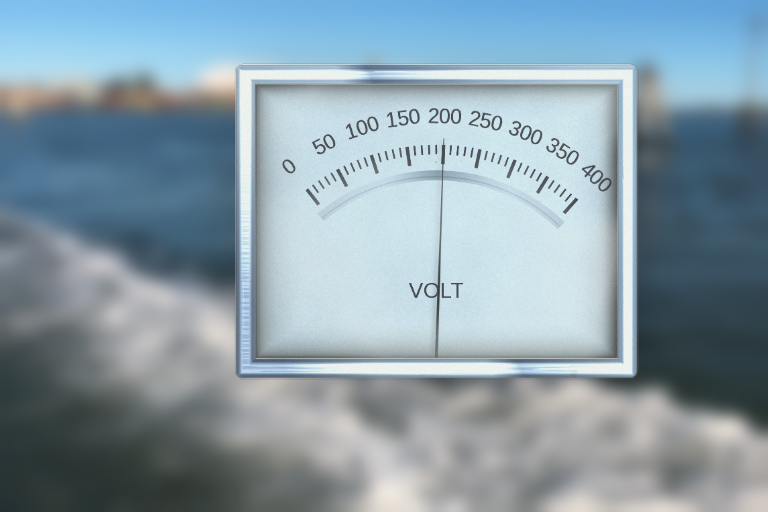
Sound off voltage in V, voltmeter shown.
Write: 200 V
